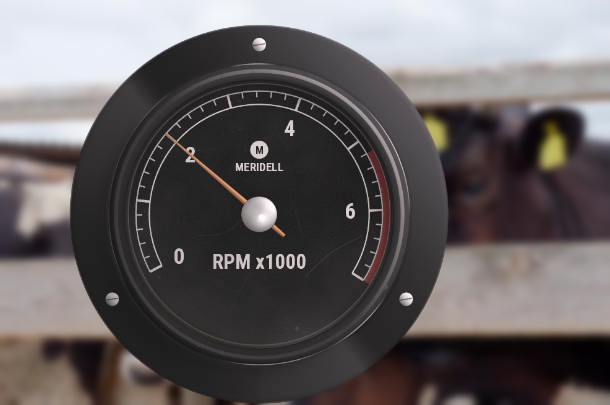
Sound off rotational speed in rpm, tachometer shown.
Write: 2000 rpm
